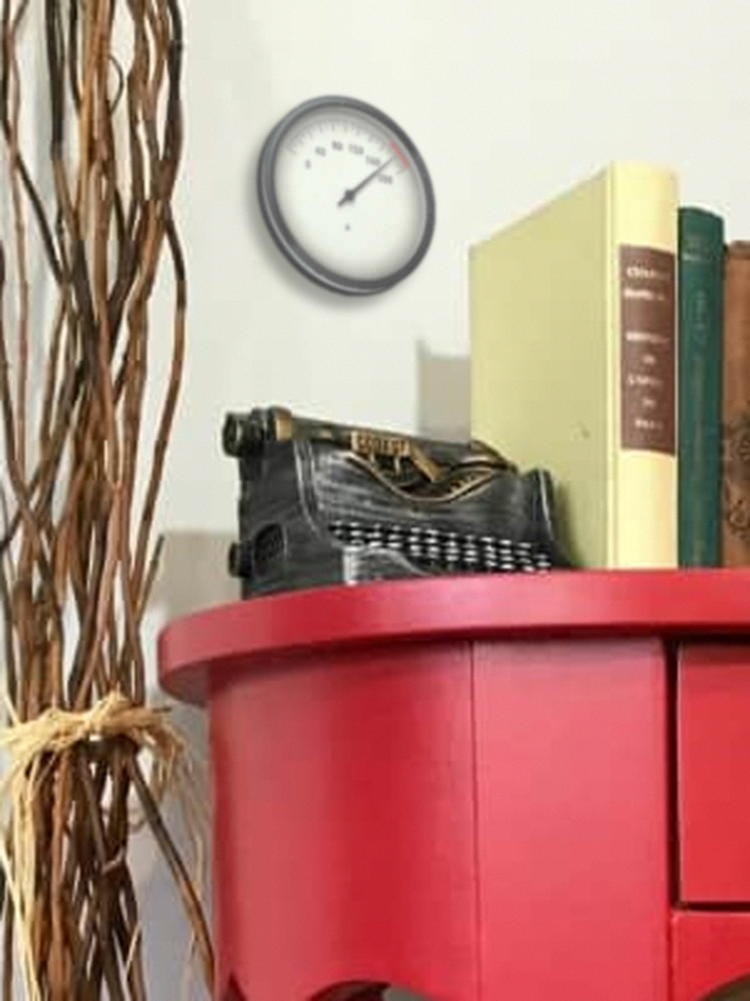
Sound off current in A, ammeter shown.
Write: 180 A
